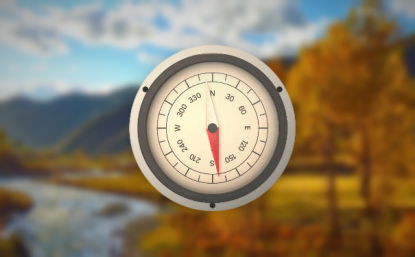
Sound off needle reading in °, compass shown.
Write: 172.5 °
